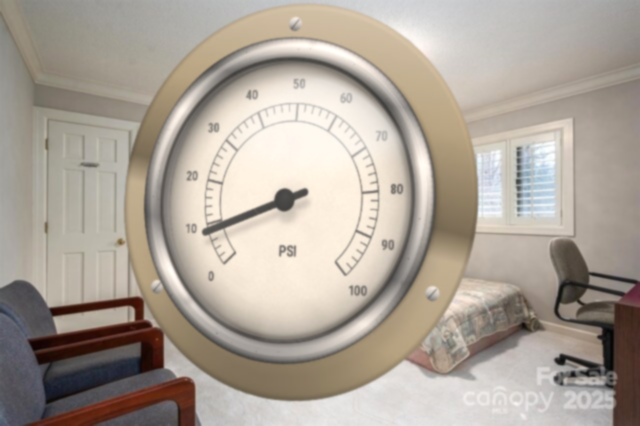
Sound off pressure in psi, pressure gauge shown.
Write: 8 psi
